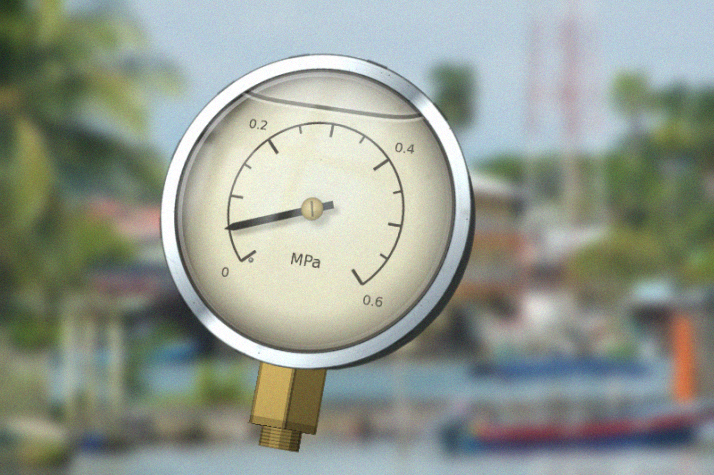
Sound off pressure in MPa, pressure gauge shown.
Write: 0.05 MPa
